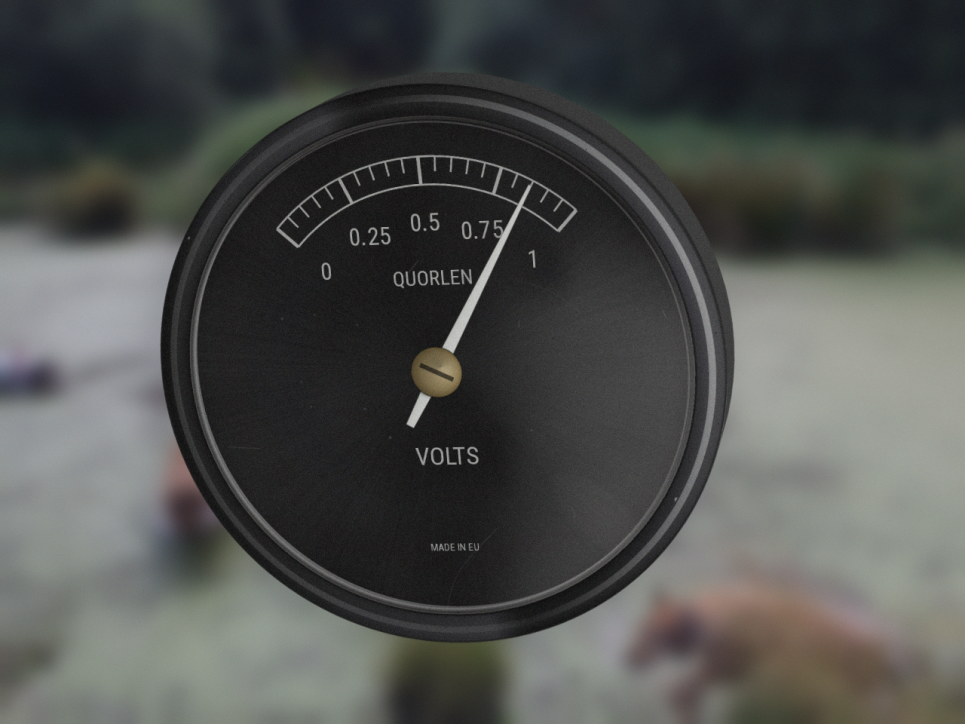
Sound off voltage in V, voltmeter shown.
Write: 0.85 V
